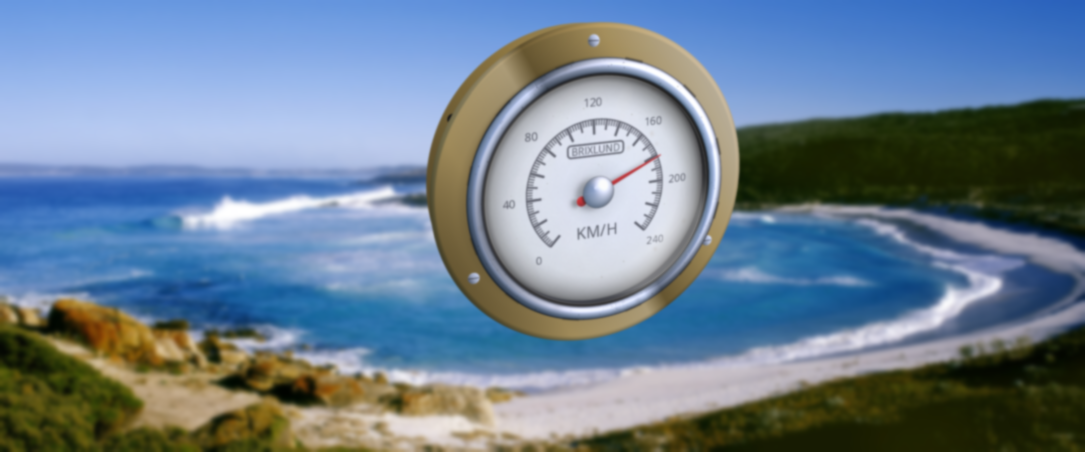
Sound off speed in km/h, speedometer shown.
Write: 180 km/h
